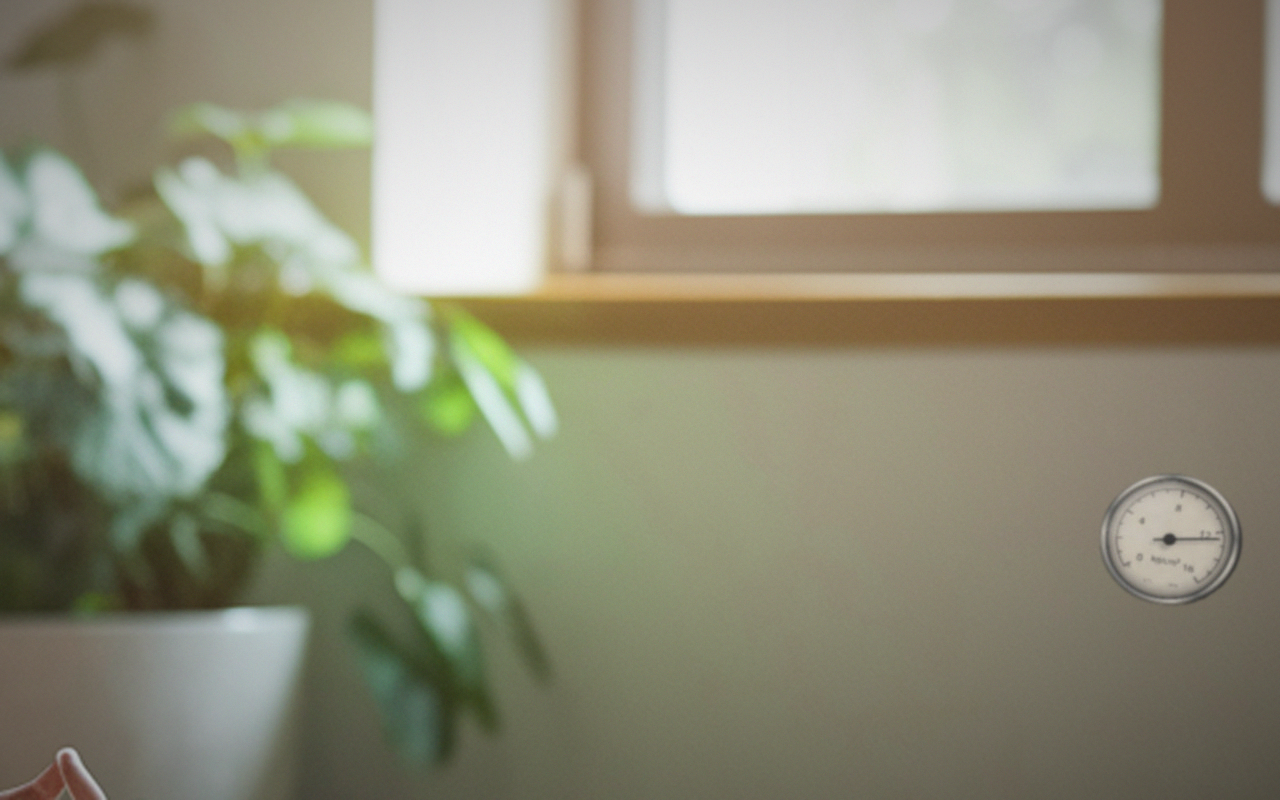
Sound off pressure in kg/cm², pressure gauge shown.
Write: 12.5 kg/cm²
